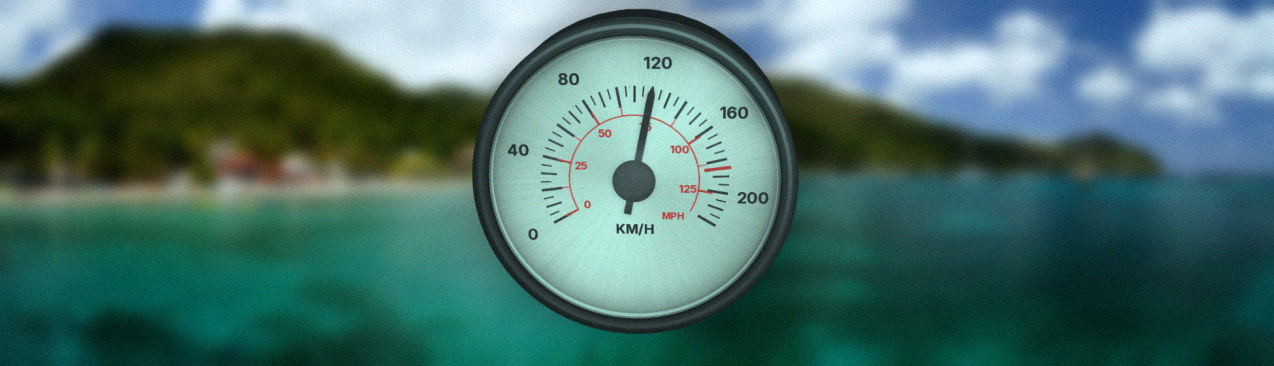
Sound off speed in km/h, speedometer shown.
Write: 120 km/h
